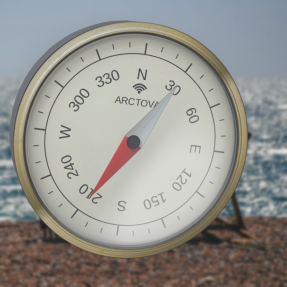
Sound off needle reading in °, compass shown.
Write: 210 °
